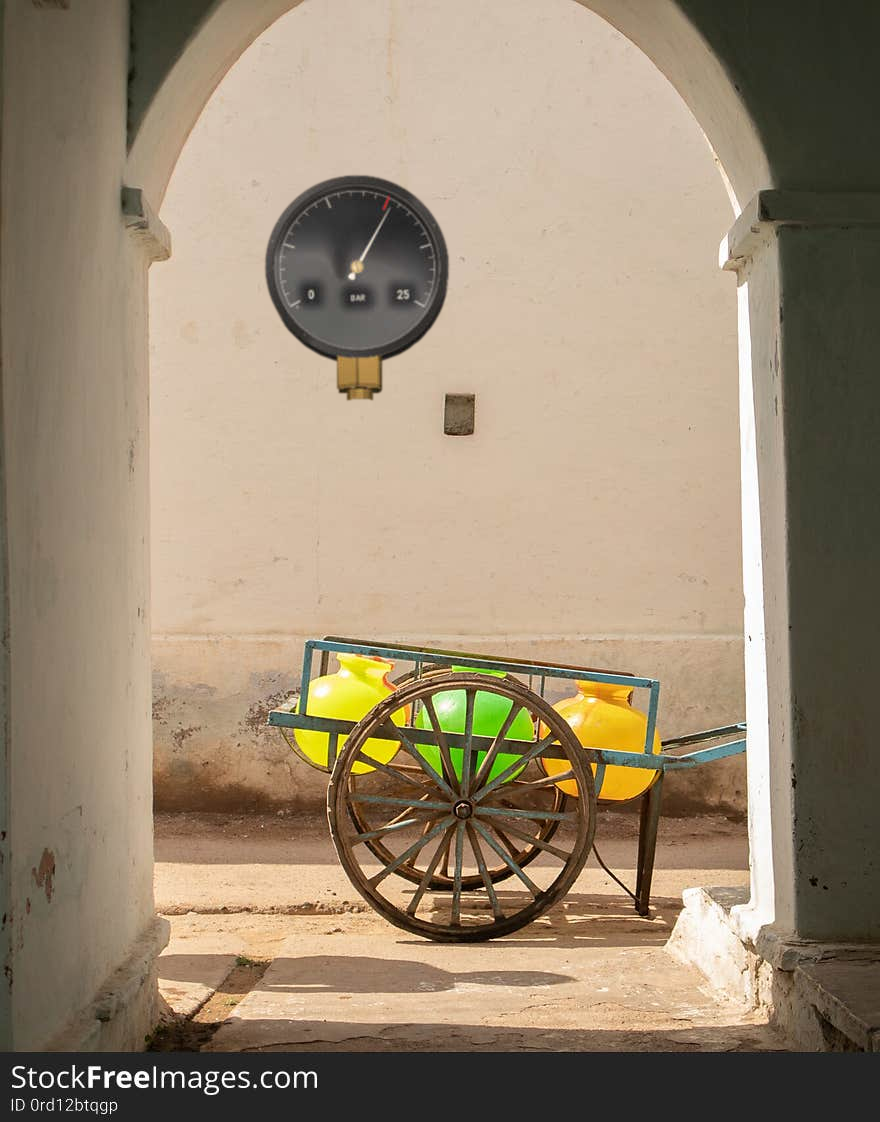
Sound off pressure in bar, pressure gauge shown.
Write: 15.5 bar
